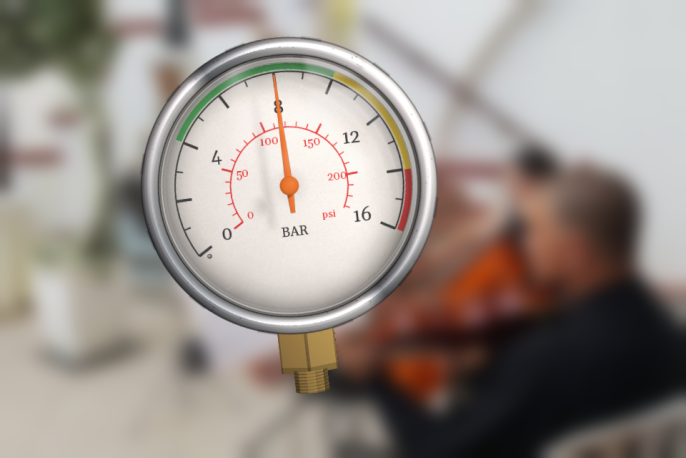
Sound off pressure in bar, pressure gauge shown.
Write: 8 bar
